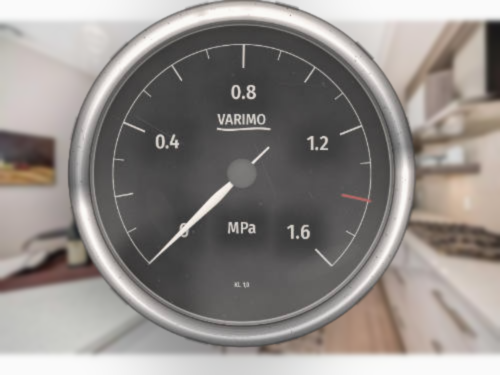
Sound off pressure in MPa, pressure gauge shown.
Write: 0 MPa
